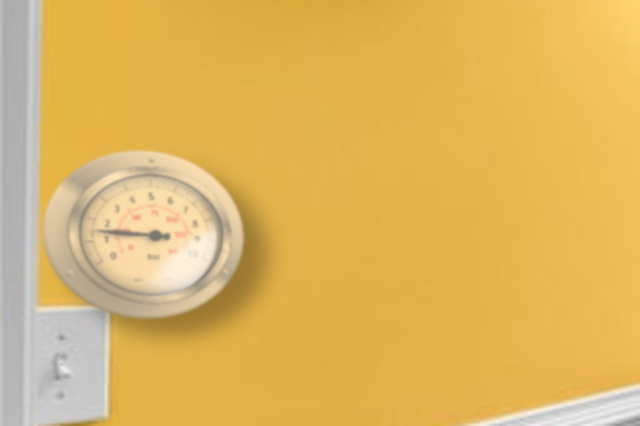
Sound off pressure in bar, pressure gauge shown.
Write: 1.5 bar
